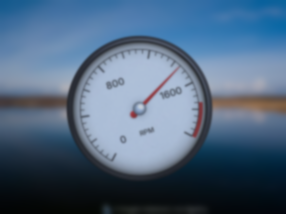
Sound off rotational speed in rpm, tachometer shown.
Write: 1450 rpm
